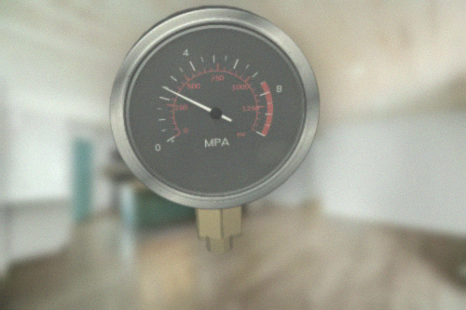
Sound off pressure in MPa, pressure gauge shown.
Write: 2.5 MPa
